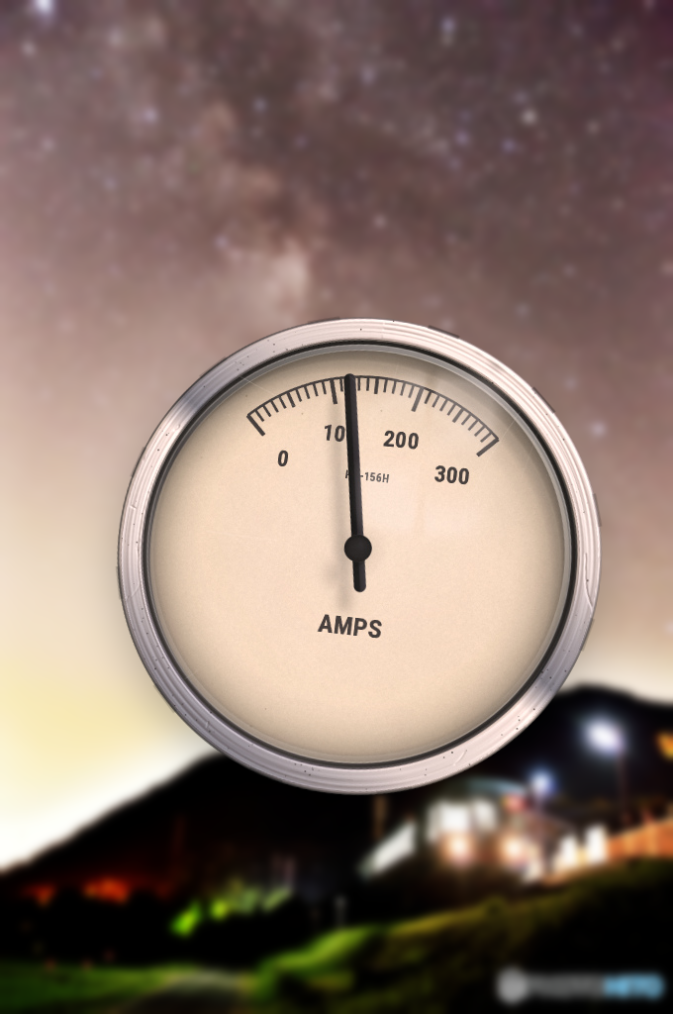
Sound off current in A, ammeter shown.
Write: 120 A
